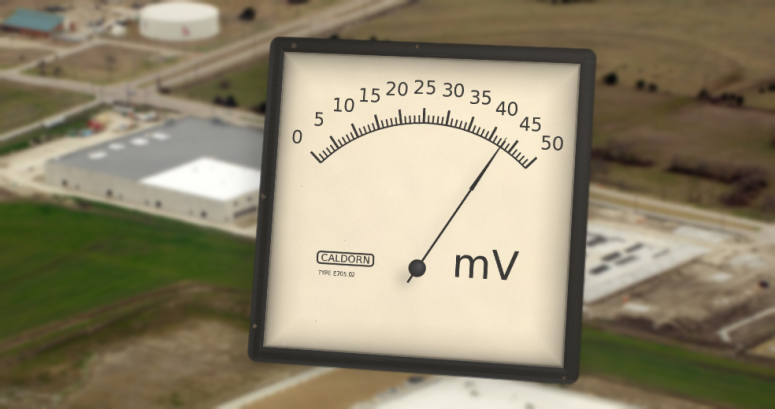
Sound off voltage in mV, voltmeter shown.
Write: 43 mV
